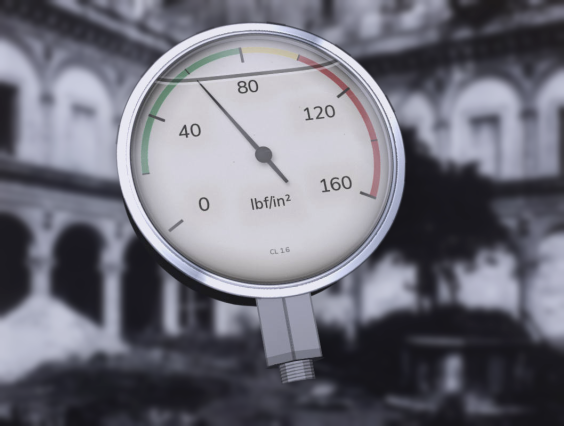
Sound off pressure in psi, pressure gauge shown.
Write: 60 psi
